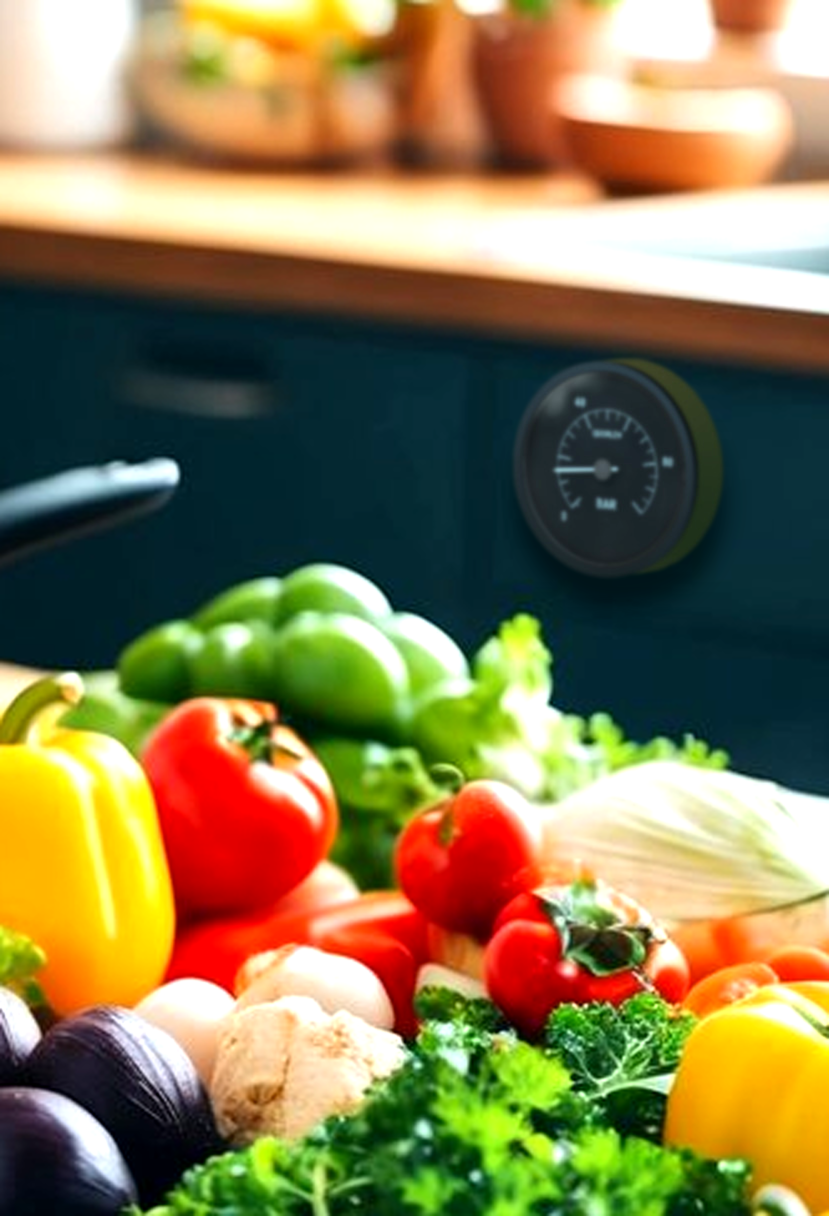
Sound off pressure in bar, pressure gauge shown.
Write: 15 bar
